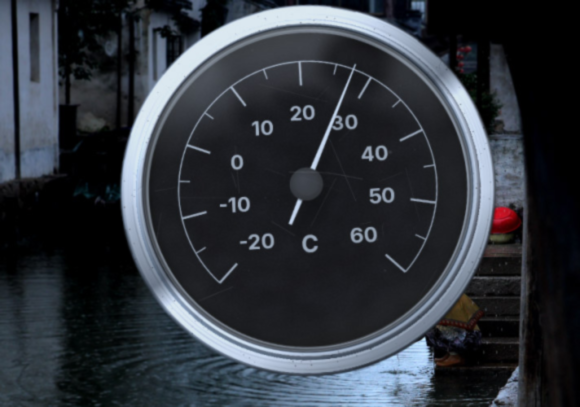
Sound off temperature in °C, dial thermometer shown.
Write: 27.5 °C
